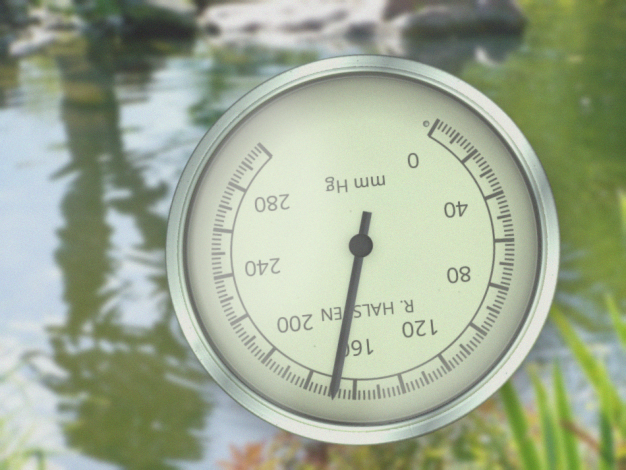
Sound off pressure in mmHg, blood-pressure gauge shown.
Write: 168 mmHg
